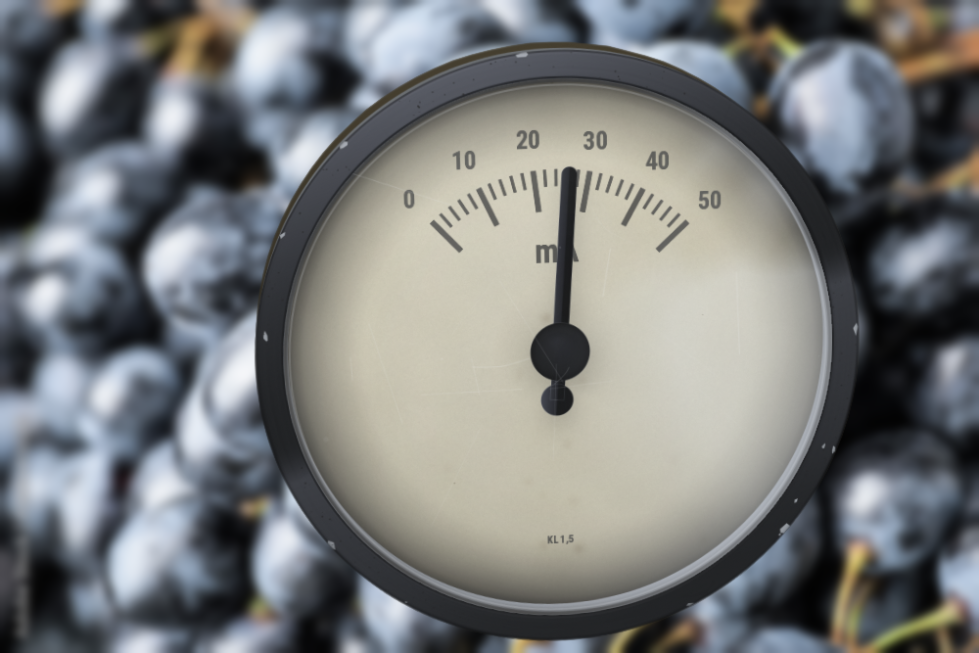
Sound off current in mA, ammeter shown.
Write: 26 mA
